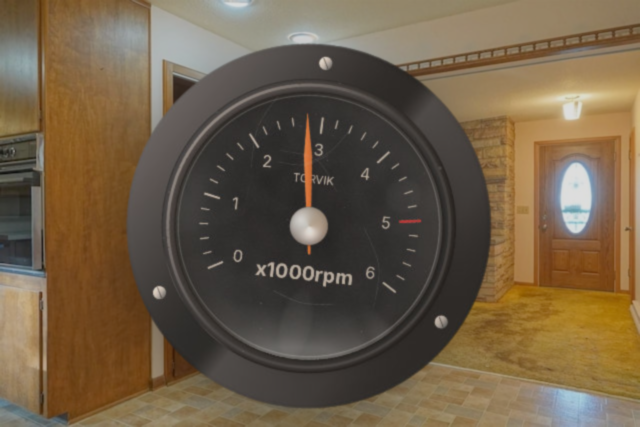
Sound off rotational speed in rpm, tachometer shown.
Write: 2800 rpm
